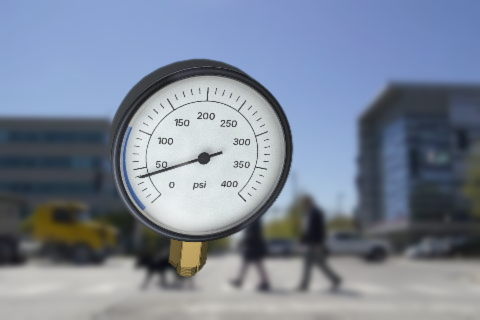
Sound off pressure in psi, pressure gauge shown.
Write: 40 psi
